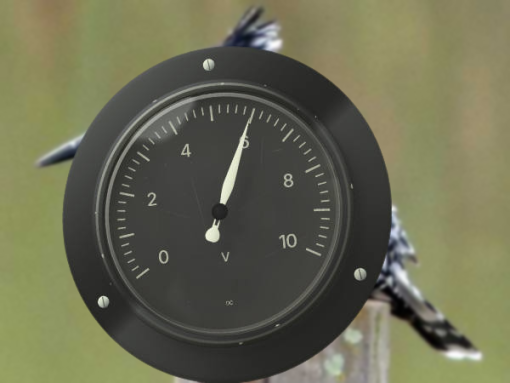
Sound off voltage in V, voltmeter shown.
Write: 6 V
